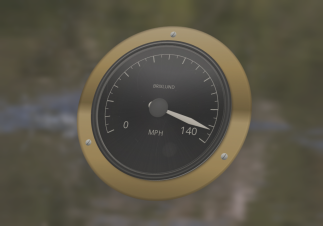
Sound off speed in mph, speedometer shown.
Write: 132.5 mph
